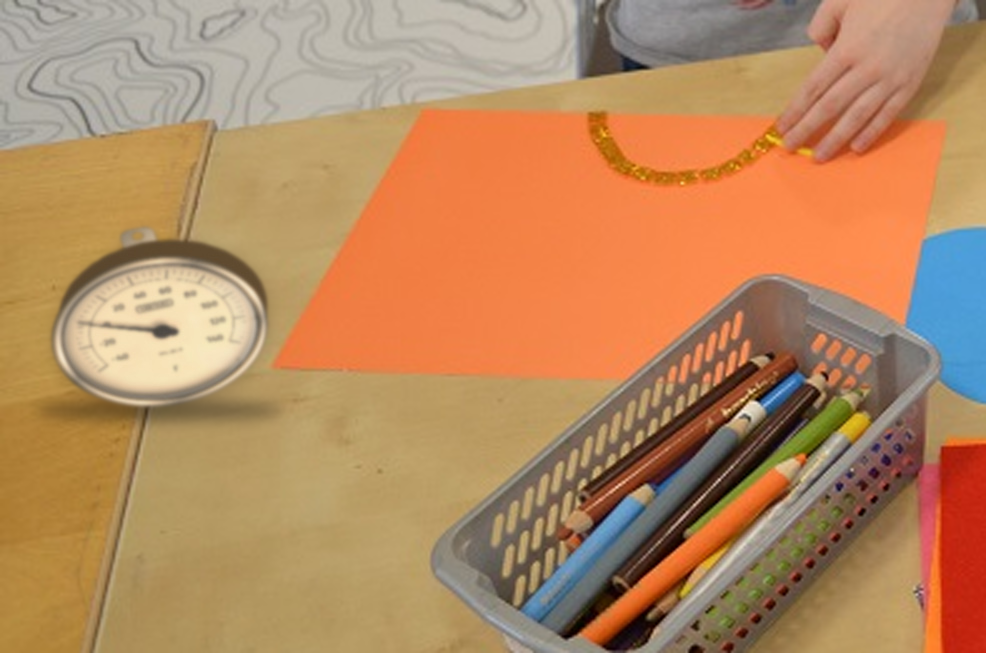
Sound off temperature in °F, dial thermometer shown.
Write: 0 °F
